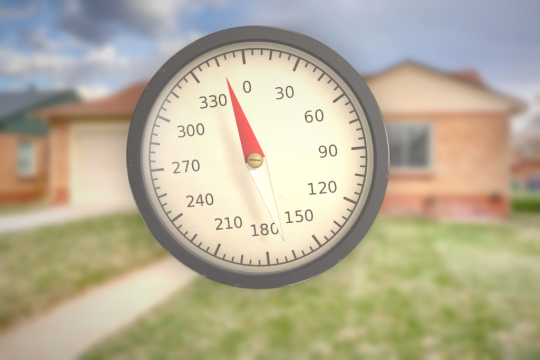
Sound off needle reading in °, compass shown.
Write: 347.5 °
